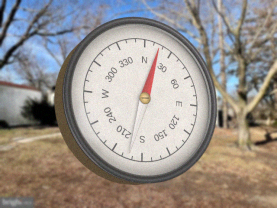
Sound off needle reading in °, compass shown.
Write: 15 °
